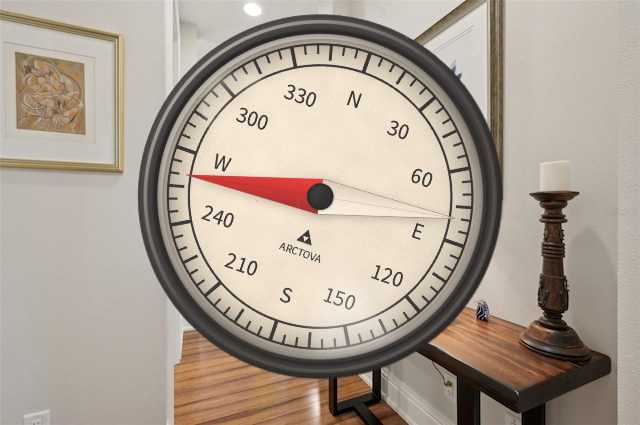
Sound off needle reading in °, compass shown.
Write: 260 °
